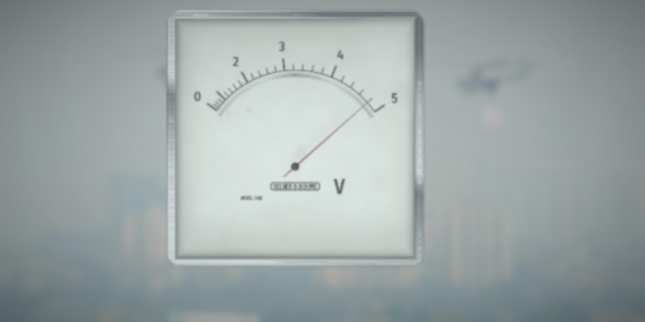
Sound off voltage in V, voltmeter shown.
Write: 4.8 V
